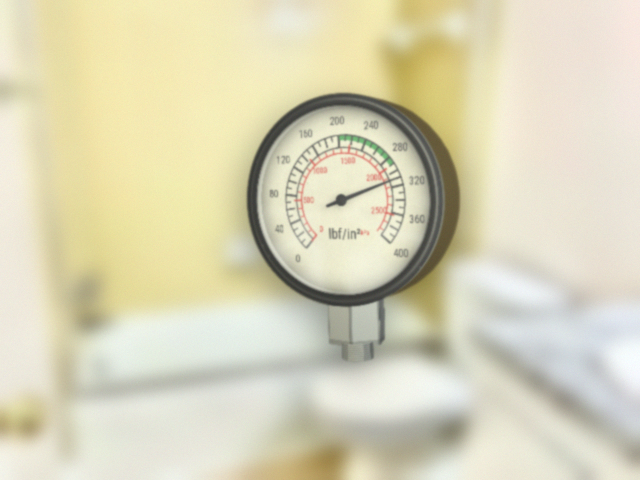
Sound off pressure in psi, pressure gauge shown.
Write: 310 psi
